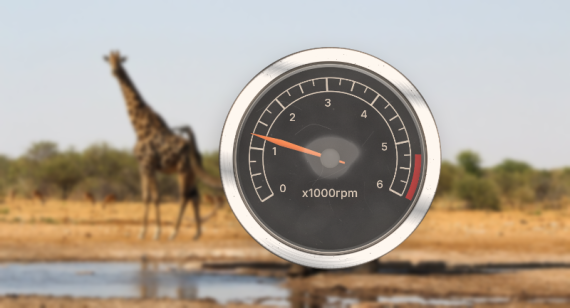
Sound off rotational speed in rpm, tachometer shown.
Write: 1250 rpm
